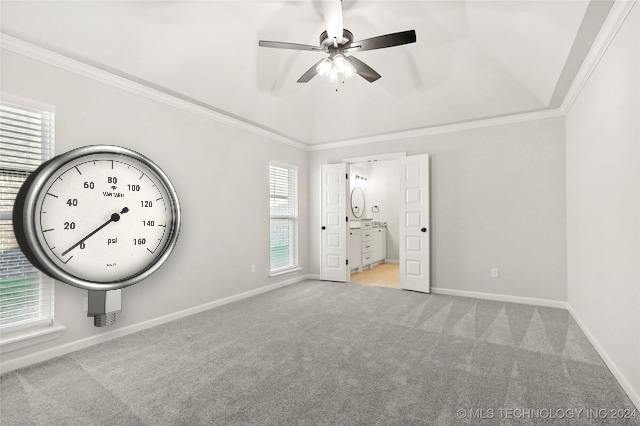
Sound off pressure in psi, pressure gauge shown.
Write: 5 psi
